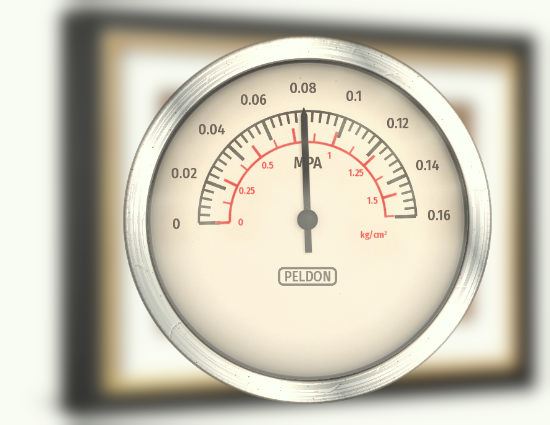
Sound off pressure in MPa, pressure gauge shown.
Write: 0.08 MPa
